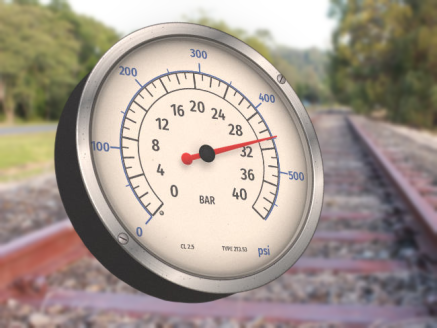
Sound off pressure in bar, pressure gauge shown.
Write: 31 bar
